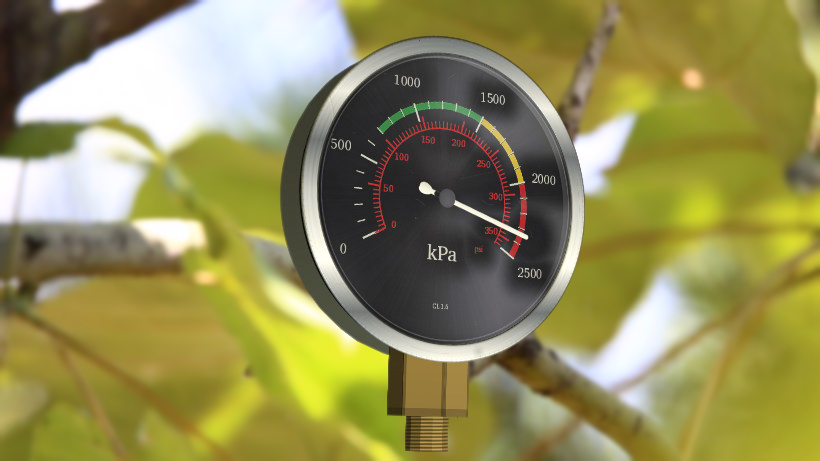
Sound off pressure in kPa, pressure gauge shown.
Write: 2350 kPa
